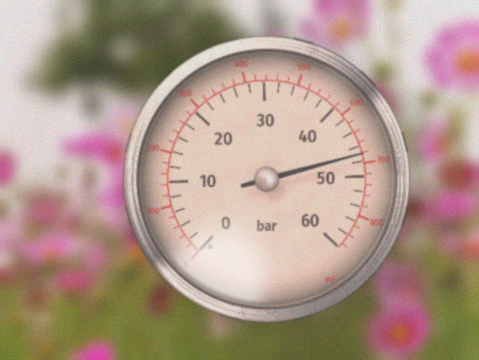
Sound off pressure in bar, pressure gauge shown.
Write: 47 bar
